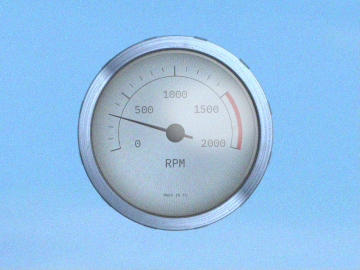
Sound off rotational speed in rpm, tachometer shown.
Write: 300 rpm
